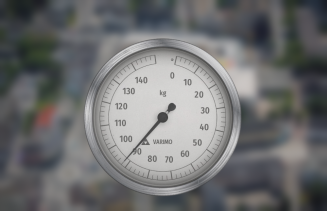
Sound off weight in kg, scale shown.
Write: 92 kg
